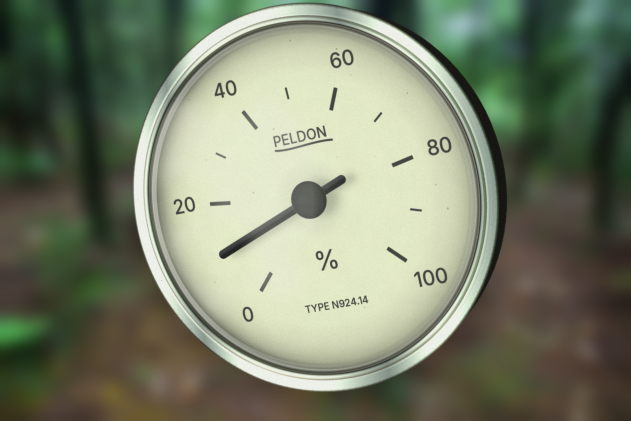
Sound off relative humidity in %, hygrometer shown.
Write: 10 %
